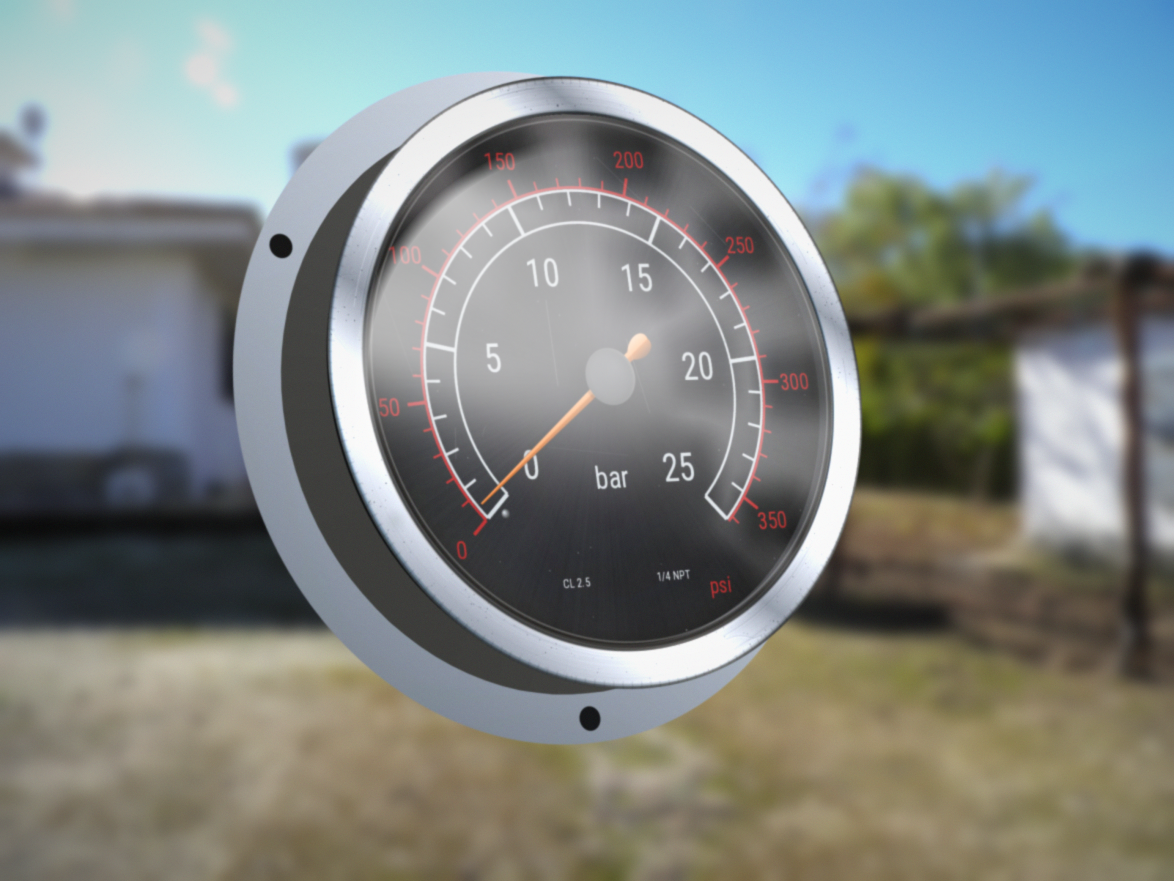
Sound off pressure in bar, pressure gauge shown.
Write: 0.5 bar
